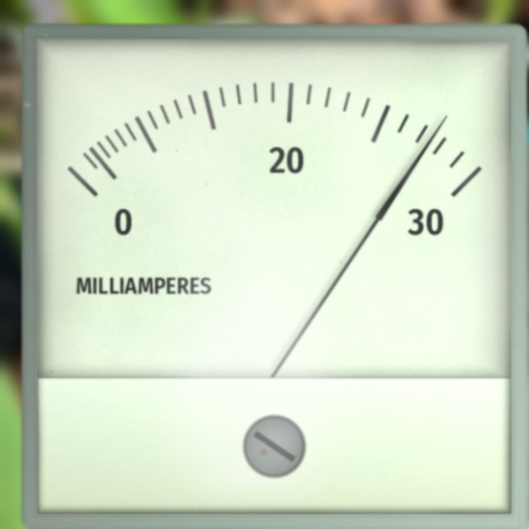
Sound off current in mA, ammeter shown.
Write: 27.5 mA
